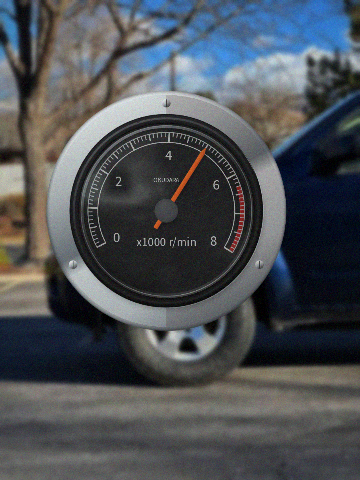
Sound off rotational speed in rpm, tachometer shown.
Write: 5000 rpm
